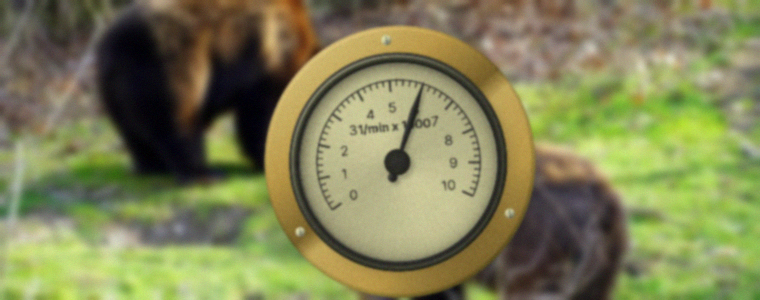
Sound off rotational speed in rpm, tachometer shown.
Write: 6000 rpm
